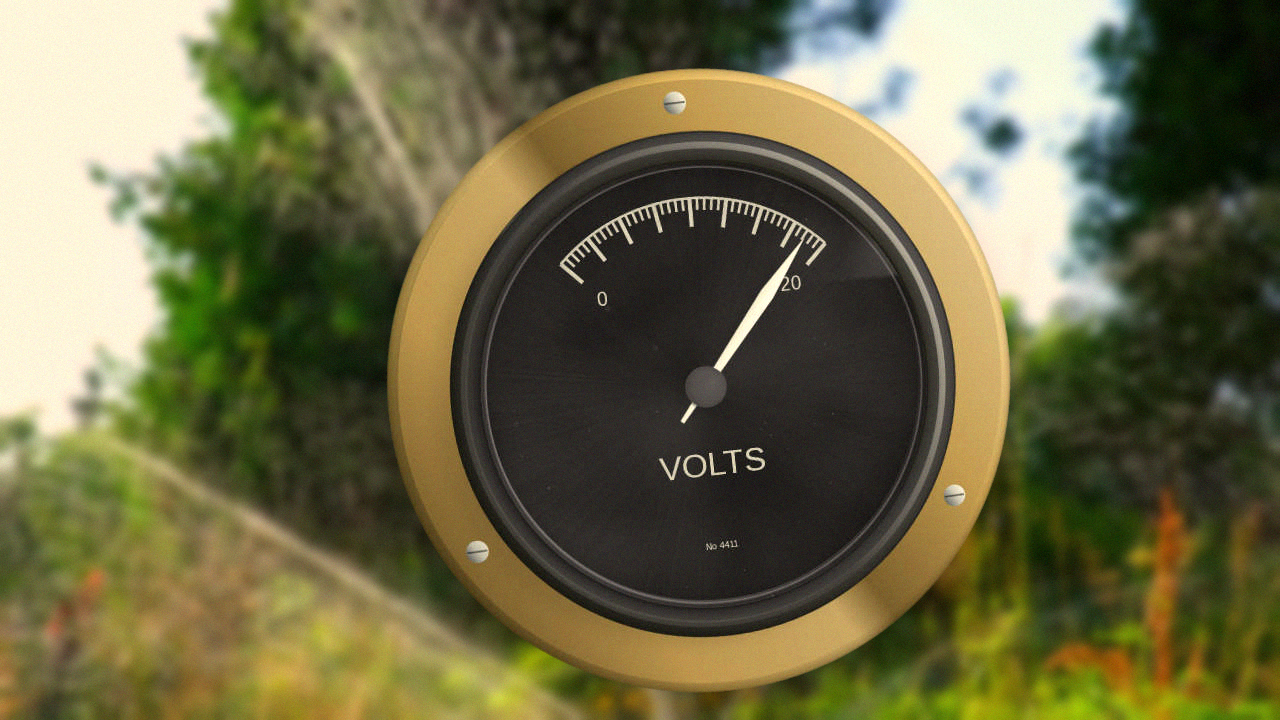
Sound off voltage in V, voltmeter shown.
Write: 18.5 V
